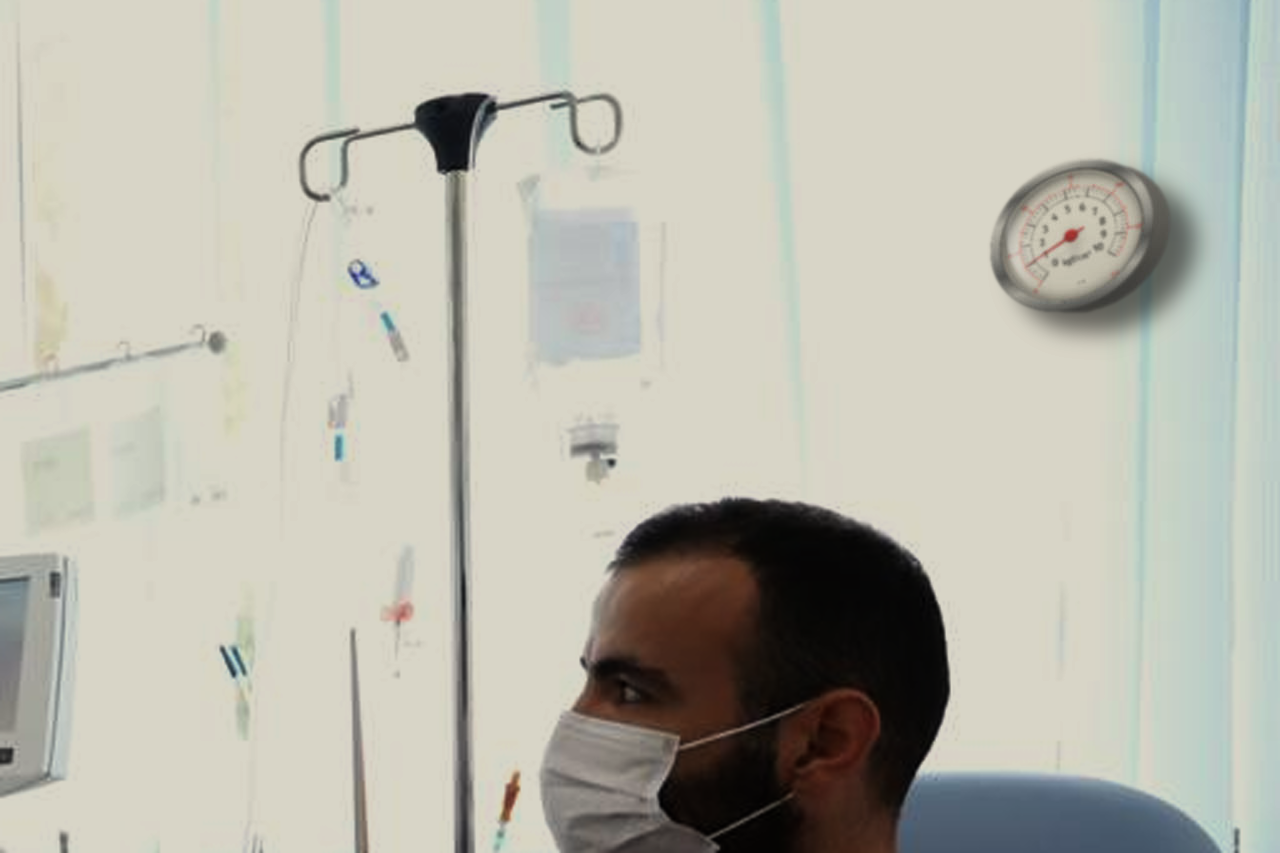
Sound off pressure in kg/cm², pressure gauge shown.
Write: 1 kg/cm²
